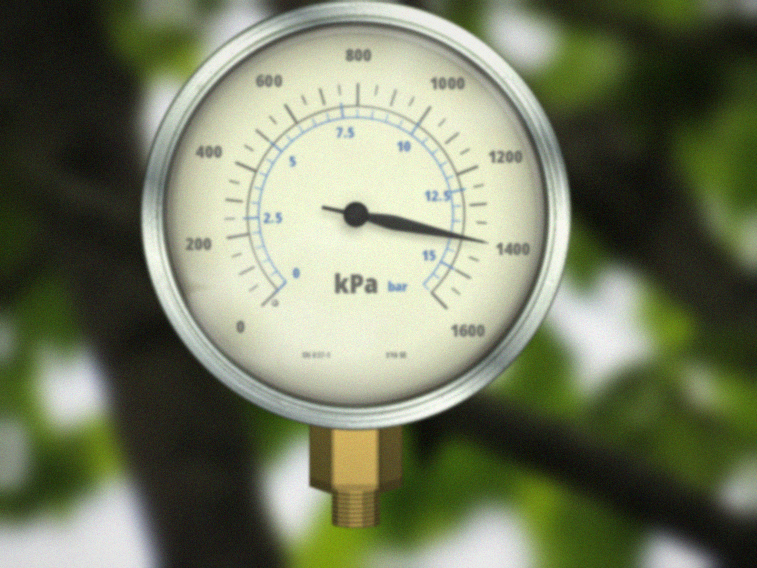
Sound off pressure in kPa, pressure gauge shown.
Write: 1400 kPa
